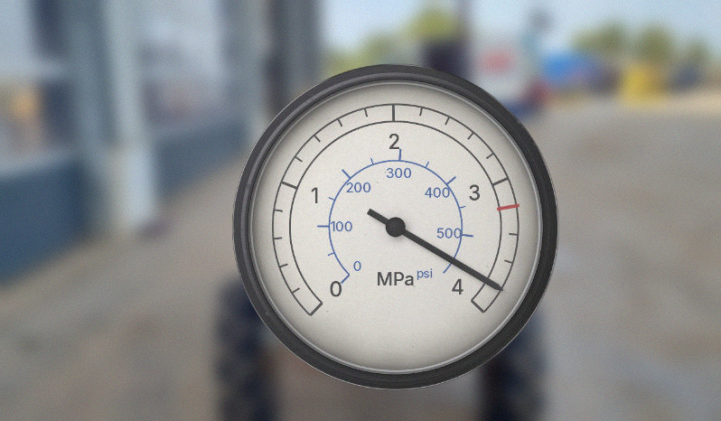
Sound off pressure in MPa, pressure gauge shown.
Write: 3.8 MPa
